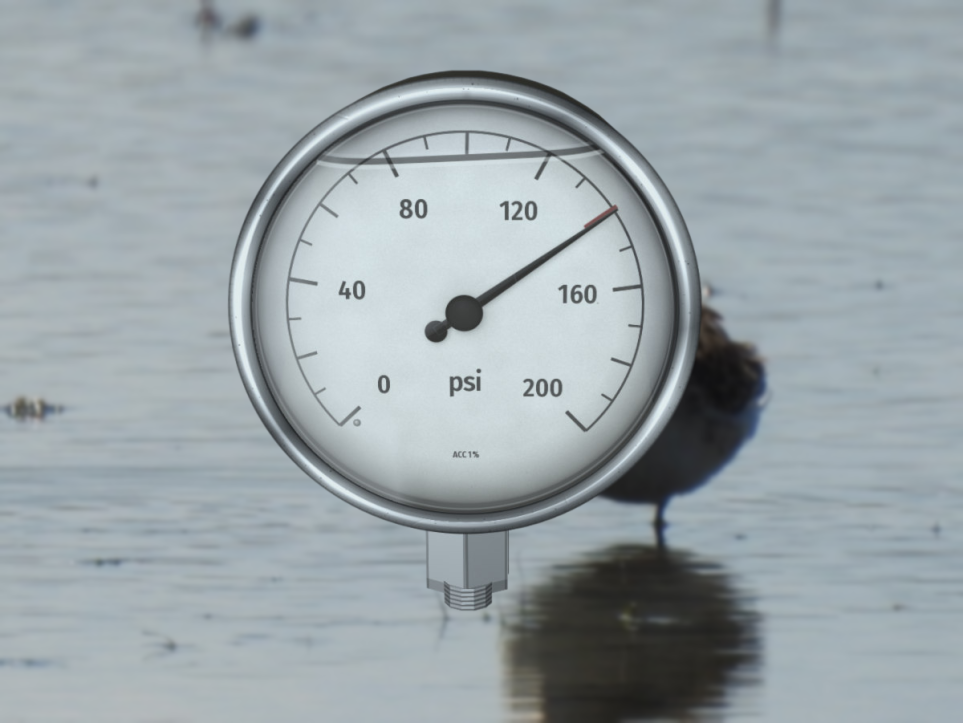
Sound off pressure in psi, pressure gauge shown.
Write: 140 psi
